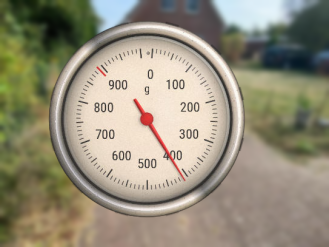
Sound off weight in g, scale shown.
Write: 410 g
